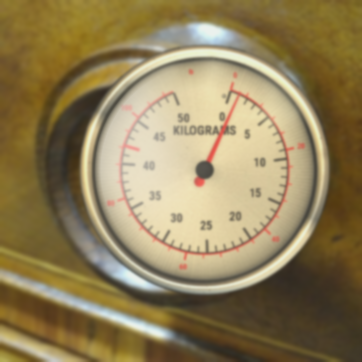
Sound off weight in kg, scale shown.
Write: 1 kg
